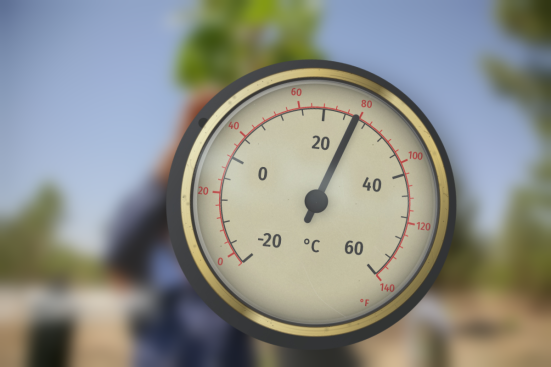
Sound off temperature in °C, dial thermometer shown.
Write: 26 °C
